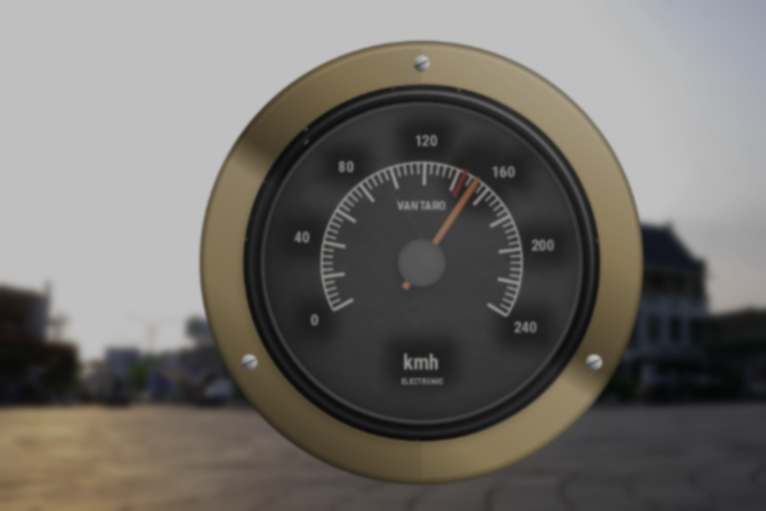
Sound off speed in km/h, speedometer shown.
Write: 152 km/h
